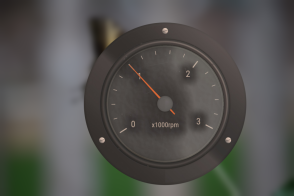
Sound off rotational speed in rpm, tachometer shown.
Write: 1000 rpm
